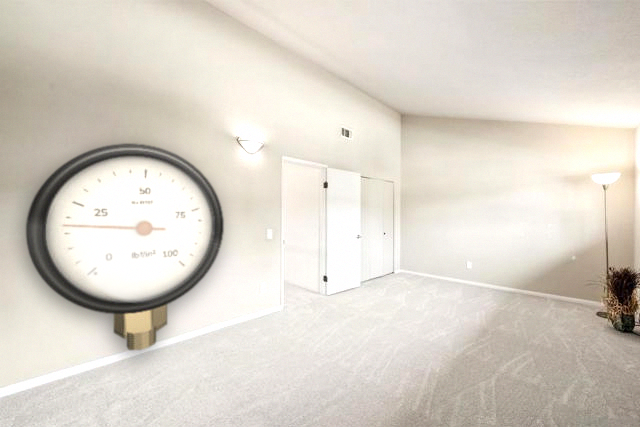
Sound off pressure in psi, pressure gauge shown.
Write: 17.5 psi
